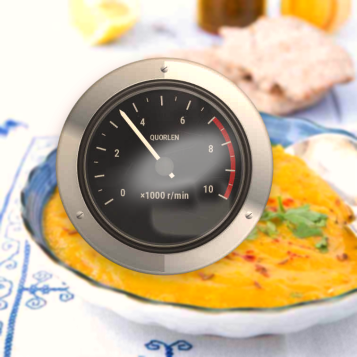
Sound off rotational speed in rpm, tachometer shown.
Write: 3500 rpm
